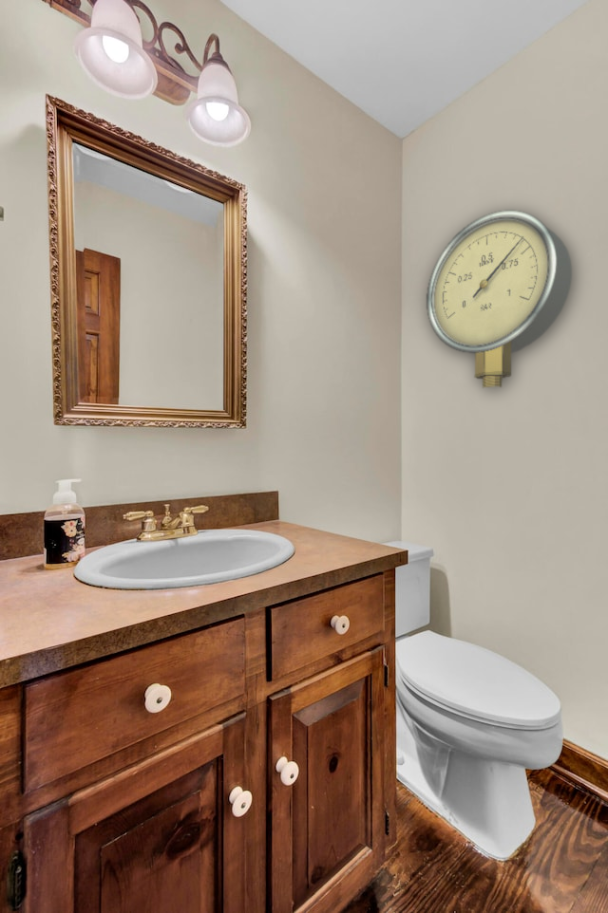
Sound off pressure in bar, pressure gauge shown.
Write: 0.7 bar
